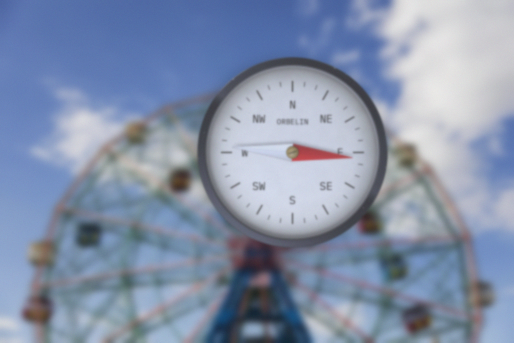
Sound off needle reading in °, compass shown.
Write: 95 °
